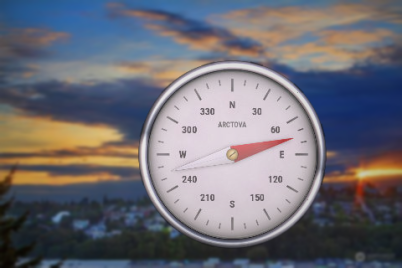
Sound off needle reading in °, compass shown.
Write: 75 °
